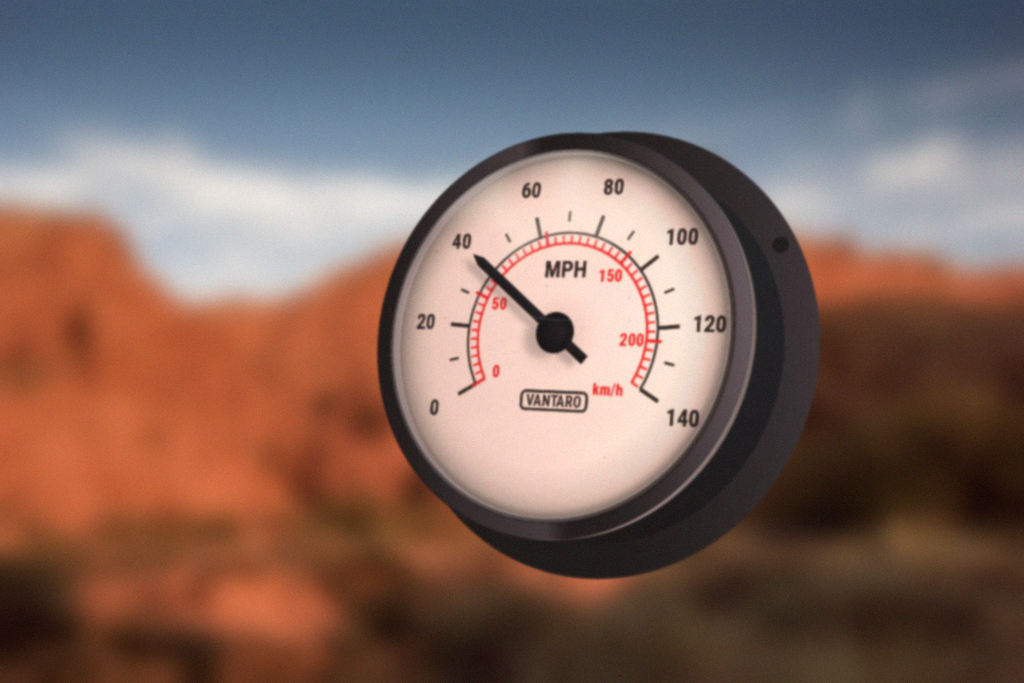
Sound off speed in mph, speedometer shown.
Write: 40 mph
